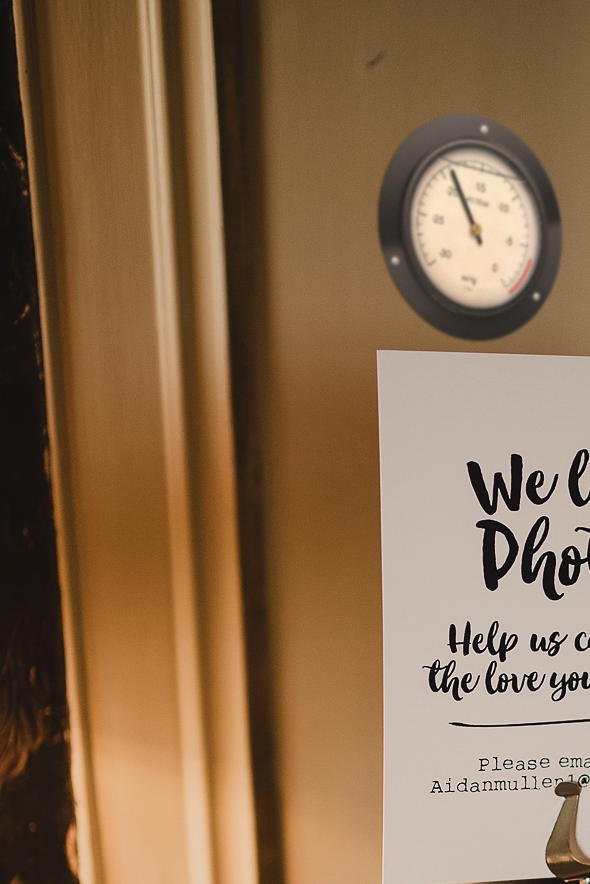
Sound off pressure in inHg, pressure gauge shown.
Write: -19 inHg
